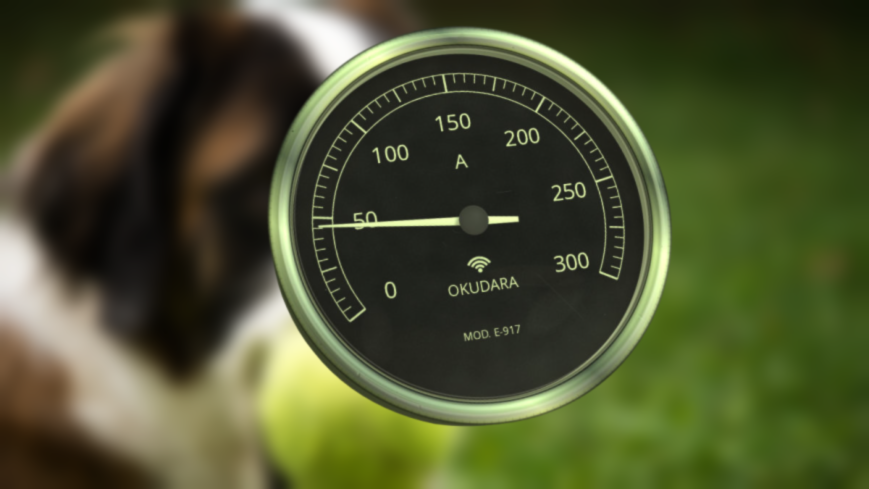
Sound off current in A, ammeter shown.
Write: 45 A
